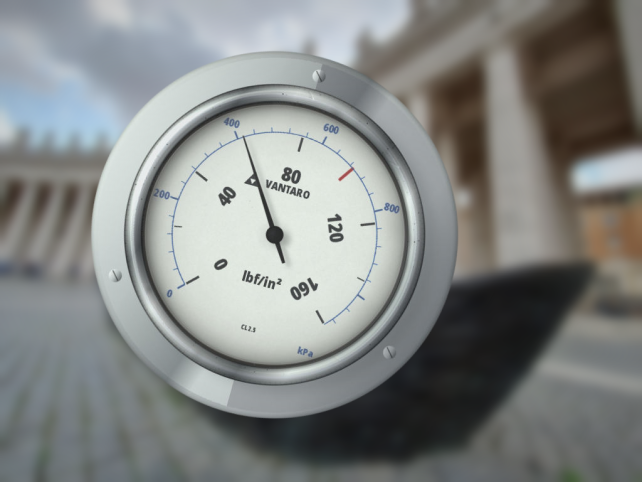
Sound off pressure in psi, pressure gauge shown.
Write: 60 psi
